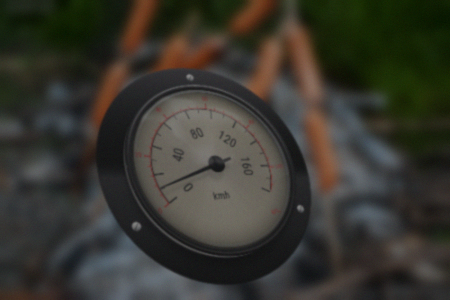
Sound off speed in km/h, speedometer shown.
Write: 10 km/h
